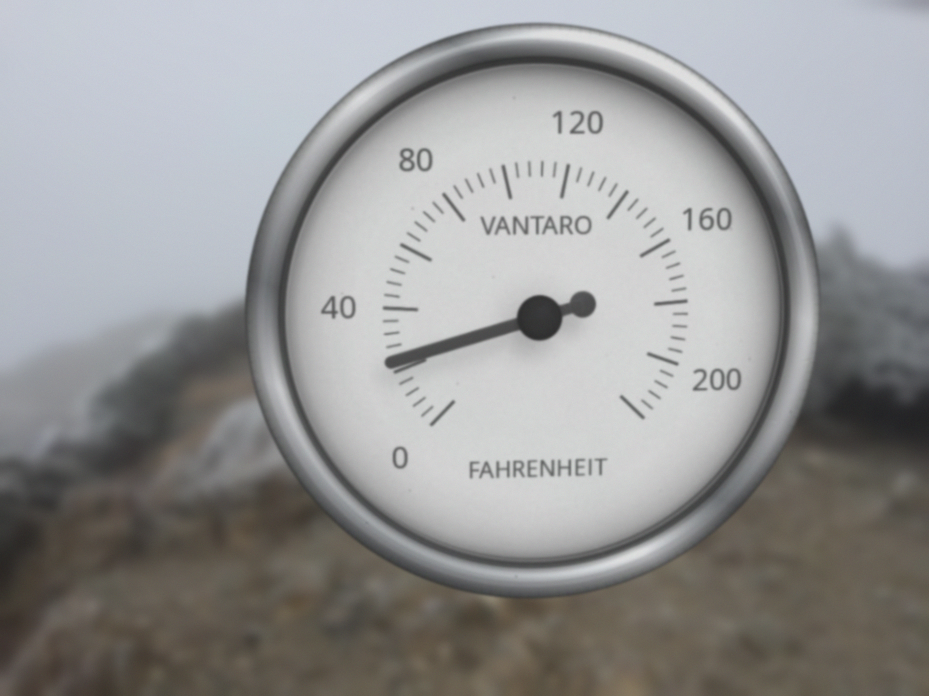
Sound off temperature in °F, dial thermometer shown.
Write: 24 °F
